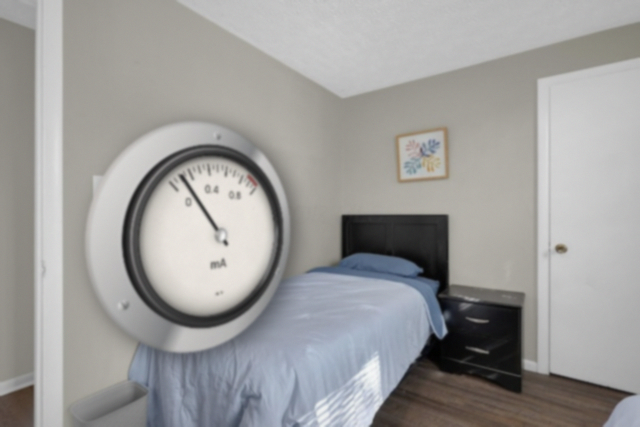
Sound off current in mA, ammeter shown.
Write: 0.1 mA
